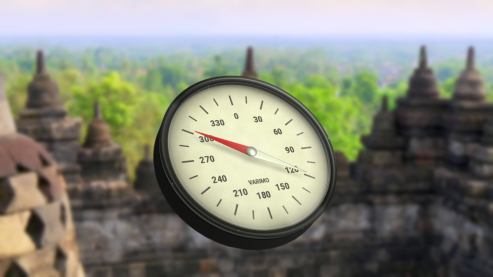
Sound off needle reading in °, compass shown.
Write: 300 °
